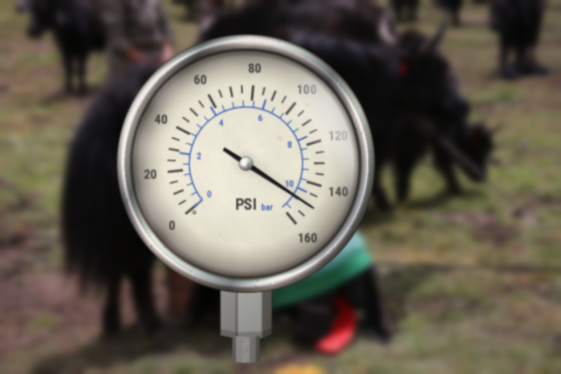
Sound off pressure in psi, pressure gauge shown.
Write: 150 psi
